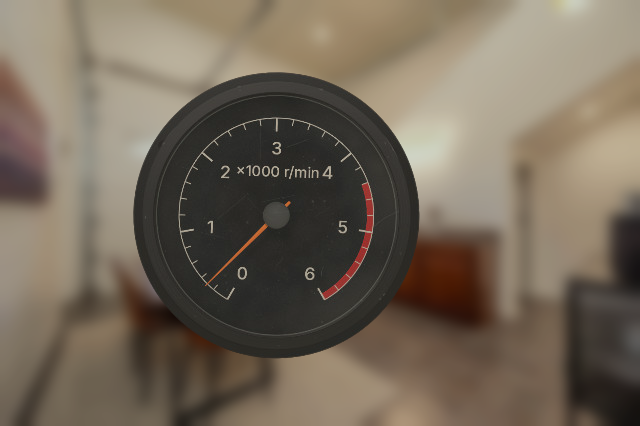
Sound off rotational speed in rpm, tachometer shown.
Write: 300 rpm
